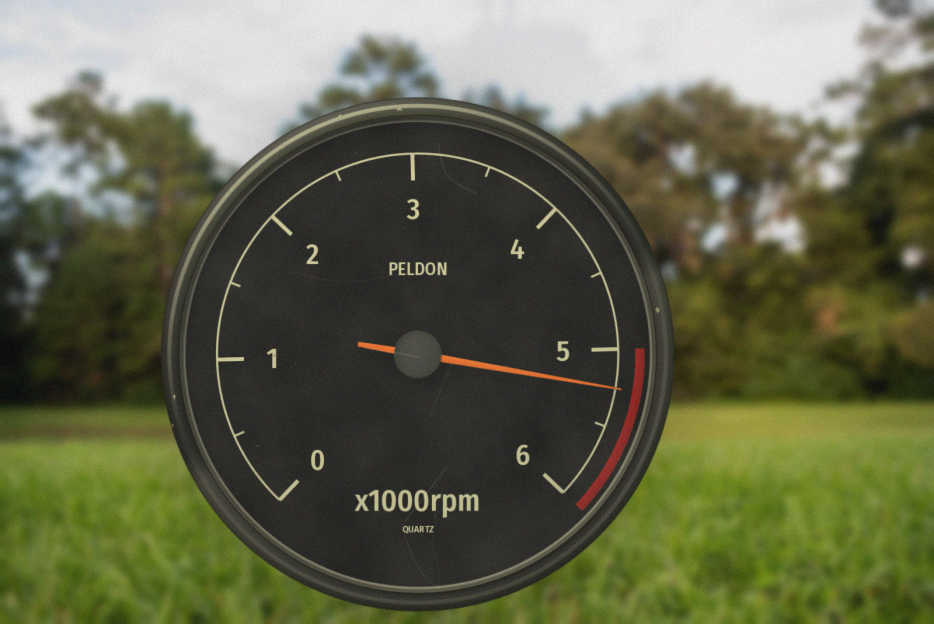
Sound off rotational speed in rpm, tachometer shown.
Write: 5250 rpm
